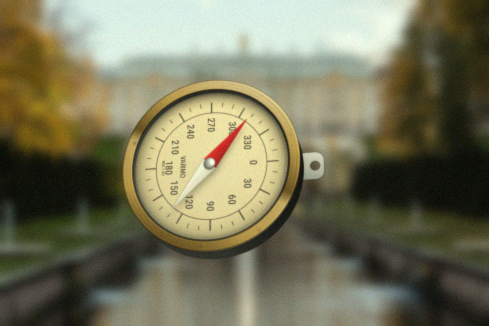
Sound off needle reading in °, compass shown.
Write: 310 °
